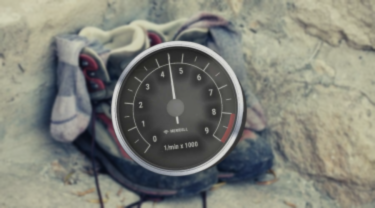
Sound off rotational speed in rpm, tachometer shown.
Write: 4500 rpm
